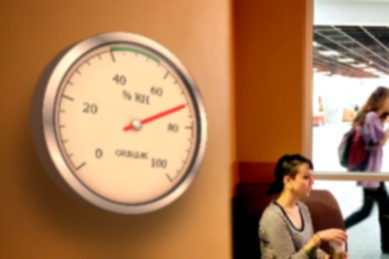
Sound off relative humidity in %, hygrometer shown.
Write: 72 %
